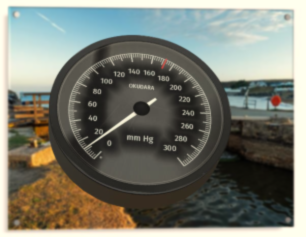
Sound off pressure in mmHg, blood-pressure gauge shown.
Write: 10 mmHg
